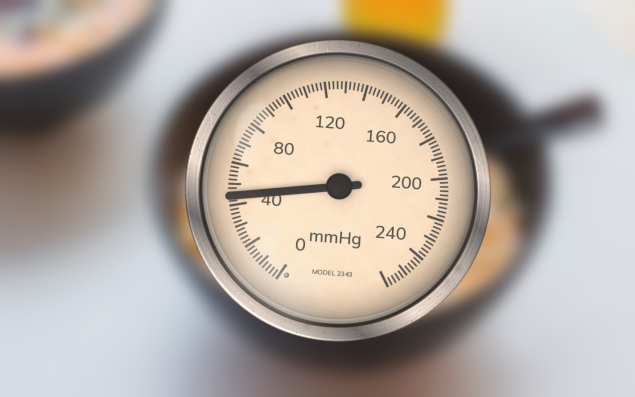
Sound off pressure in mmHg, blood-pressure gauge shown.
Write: 44 mmHg
